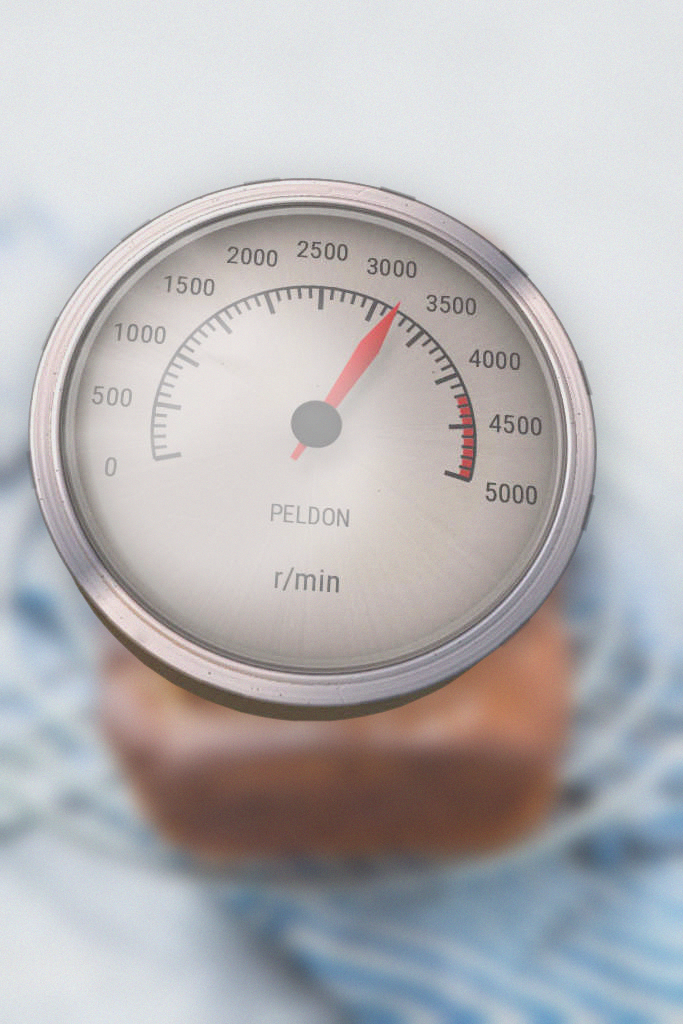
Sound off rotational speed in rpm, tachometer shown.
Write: 3200 rpm
